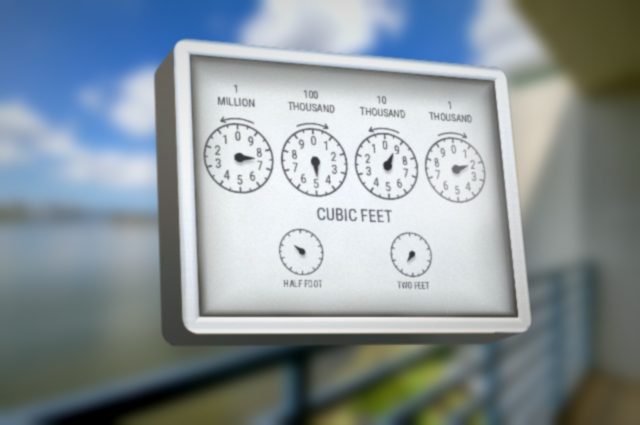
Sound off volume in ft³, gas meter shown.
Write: 749200 ft³
